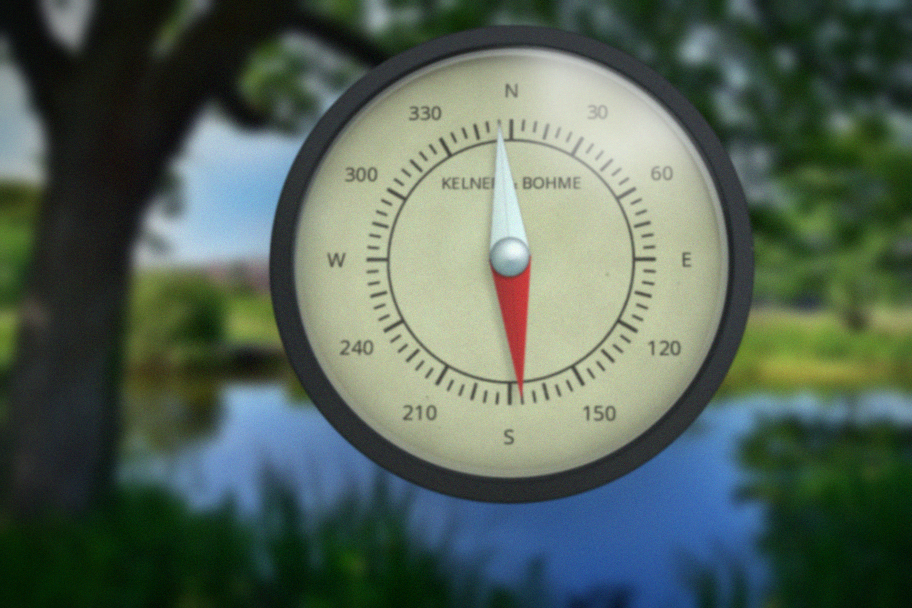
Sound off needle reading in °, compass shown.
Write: 175 °
